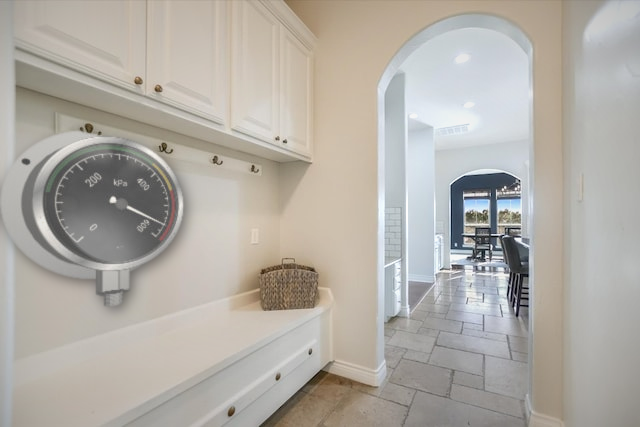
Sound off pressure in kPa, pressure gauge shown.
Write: 560 kPa
